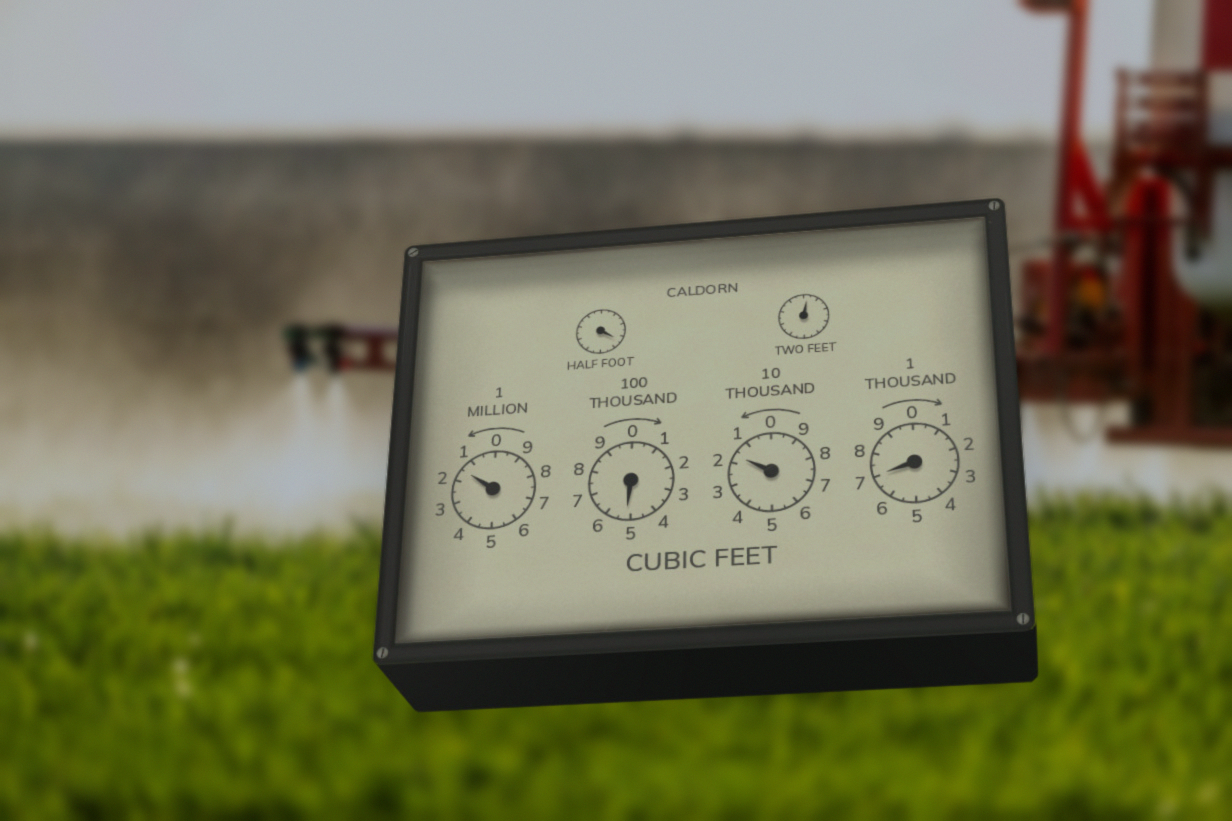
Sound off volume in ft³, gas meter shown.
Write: 151700 ft³
